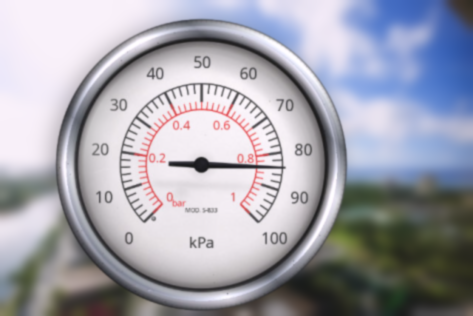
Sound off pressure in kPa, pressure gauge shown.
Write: 84 kPa
